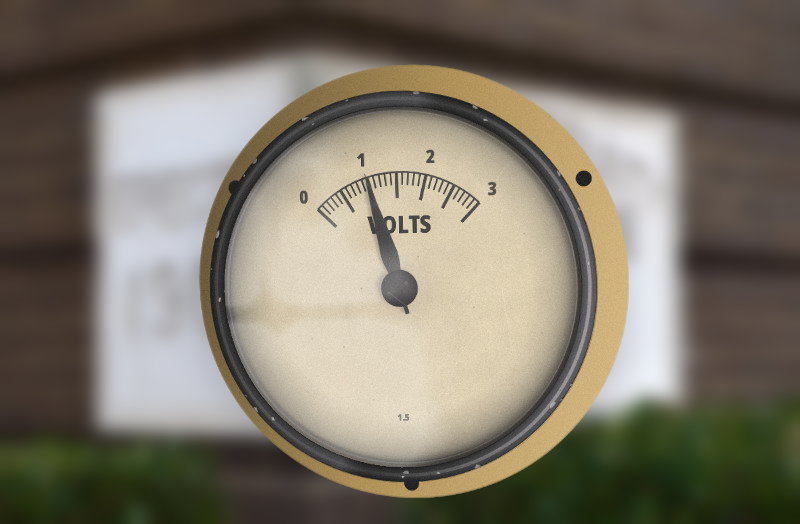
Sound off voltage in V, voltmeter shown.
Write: 1 V
